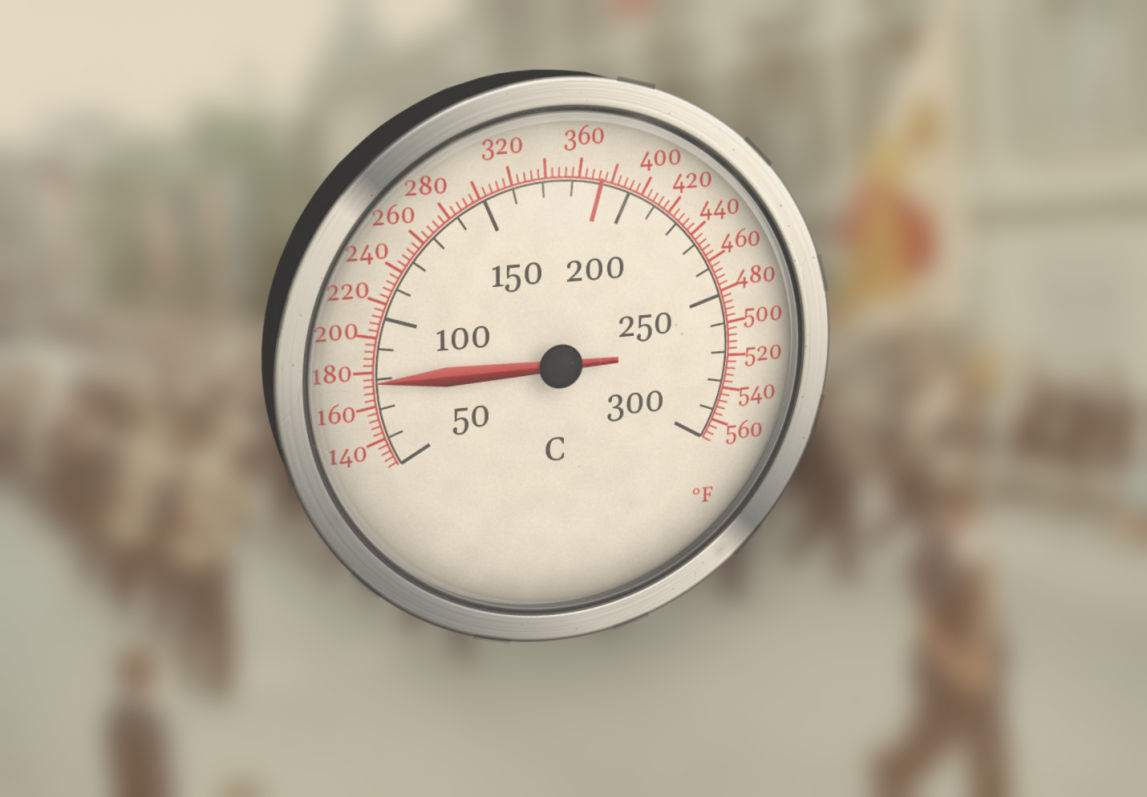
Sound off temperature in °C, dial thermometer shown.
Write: 80 °C
